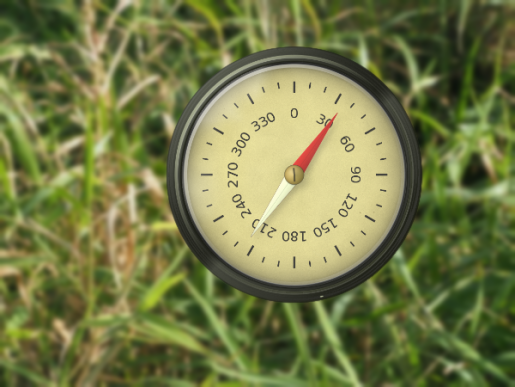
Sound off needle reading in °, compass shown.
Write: 35 °
